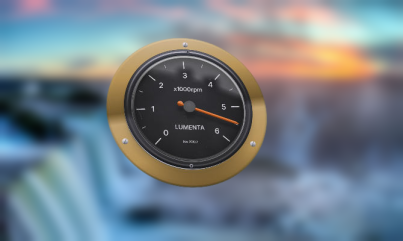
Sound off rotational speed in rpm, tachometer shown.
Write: 5500 rpm
